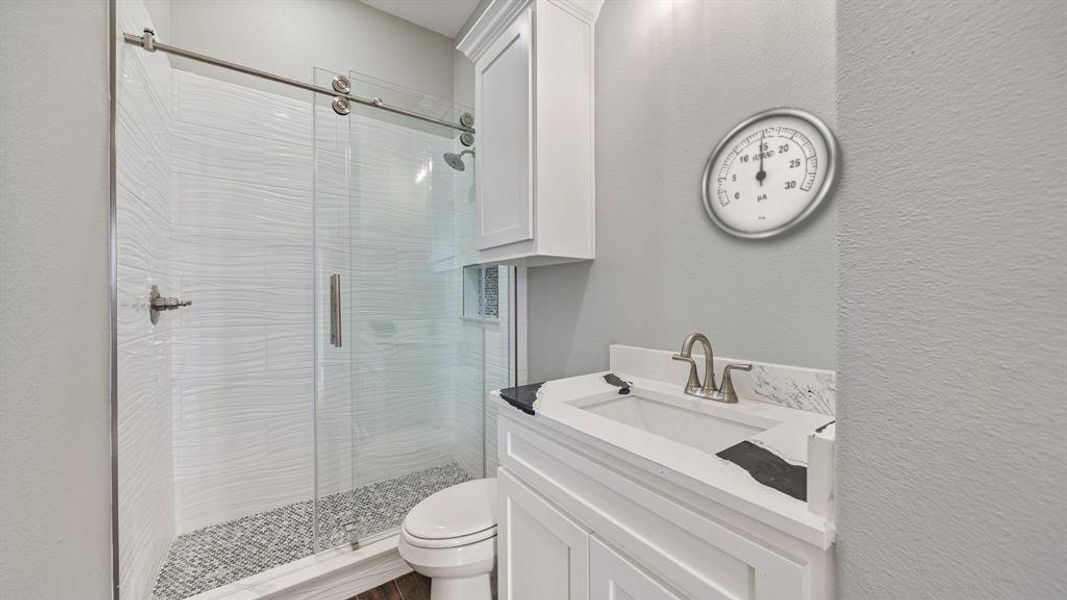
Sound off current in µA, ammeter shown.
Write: 15 µA
